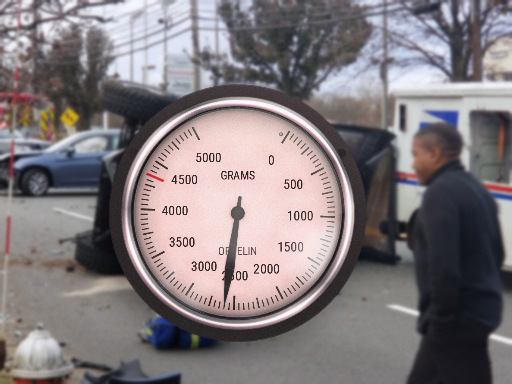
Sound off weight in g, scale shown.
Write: 2600 g
